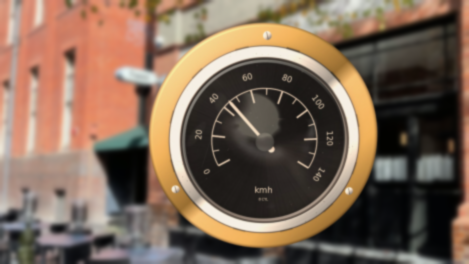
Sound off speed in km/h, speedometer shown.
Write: 45 km/h
